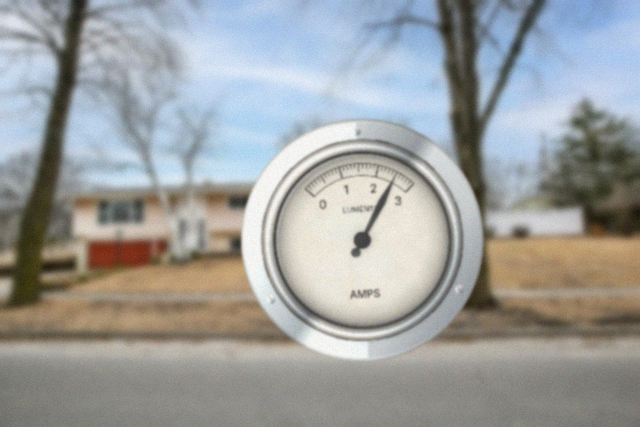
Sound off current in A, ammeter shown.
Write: 2.5 A
